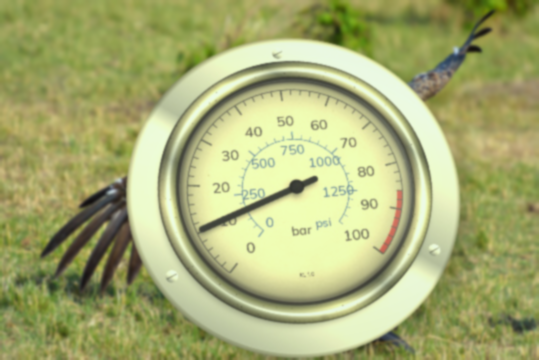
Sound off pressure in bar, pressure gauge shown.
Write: 10 bar
